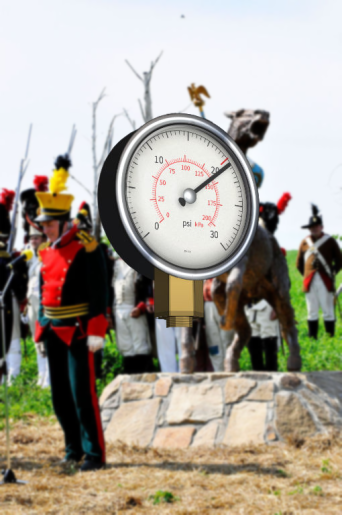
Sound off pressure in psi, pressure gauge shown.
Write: 20.5 psi
